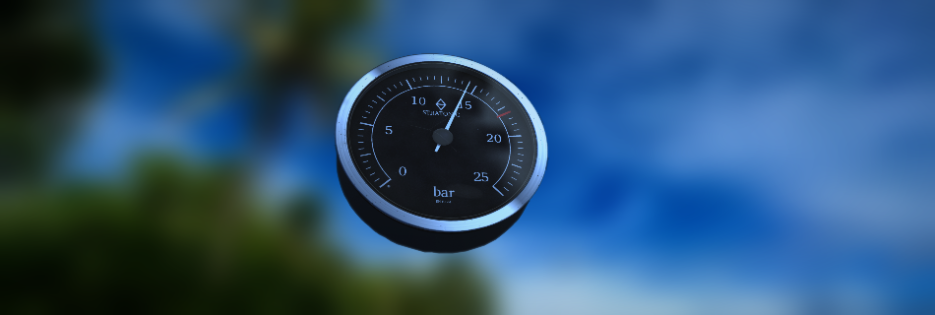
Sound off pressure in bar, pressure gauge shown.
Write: 14.5 bar
